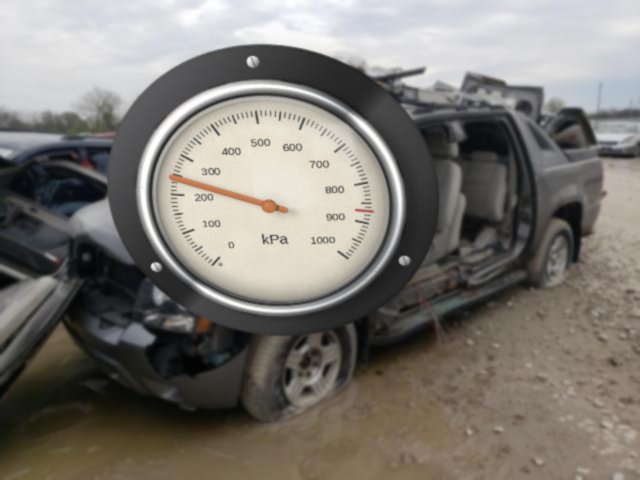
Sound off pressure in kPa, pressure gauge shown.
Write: 250 kPa
